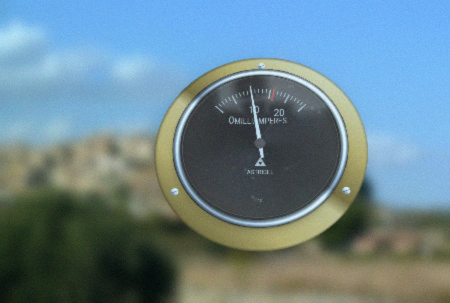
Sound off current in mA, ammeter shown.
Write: 10 mA
